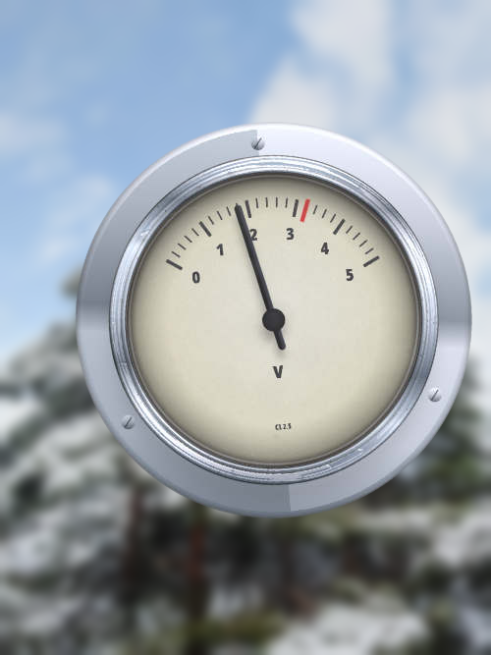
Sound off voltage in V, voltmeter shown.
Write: 1.8 V
